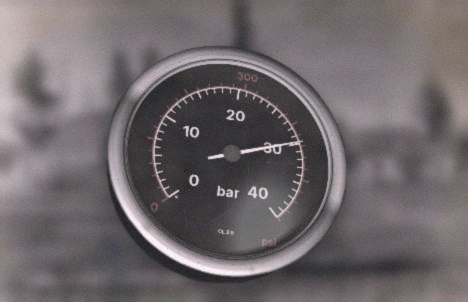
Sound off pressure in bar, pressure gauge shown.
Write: 30 bar
